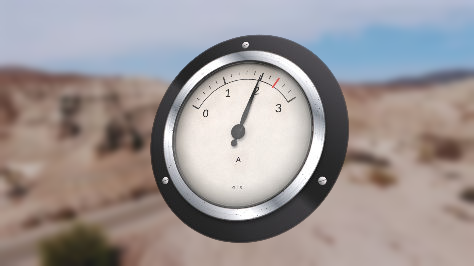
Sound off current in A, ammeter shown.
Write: 2 A
